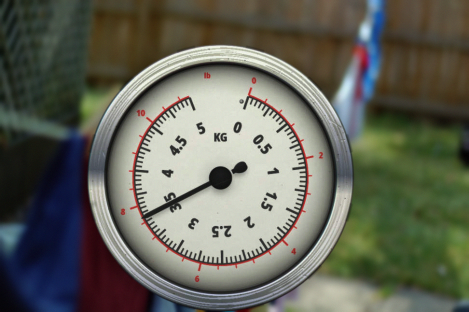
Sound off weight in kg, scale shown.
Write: 3.5 kg
